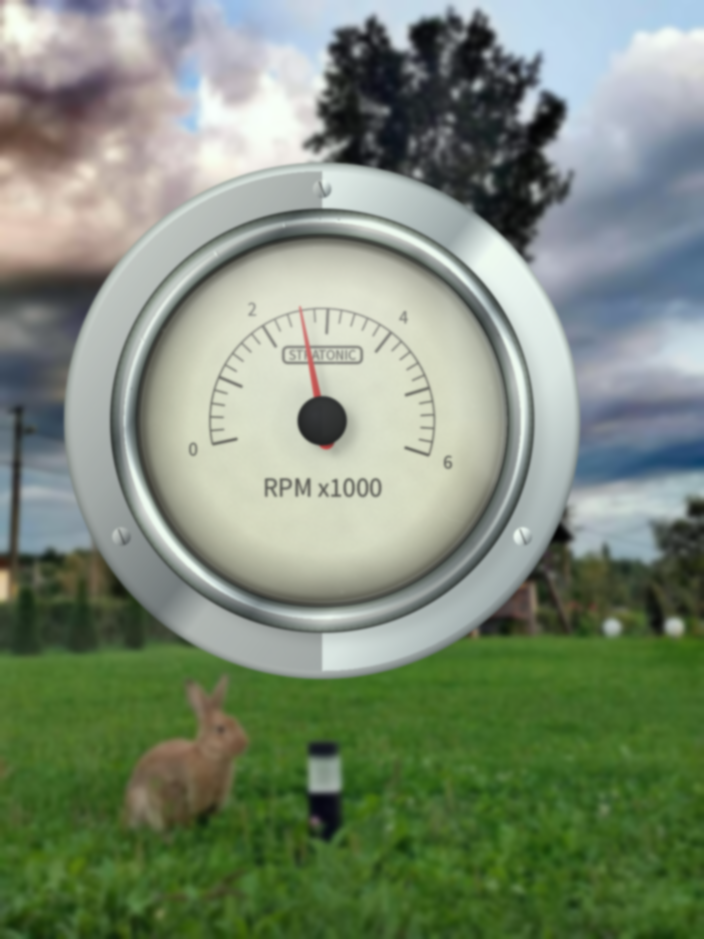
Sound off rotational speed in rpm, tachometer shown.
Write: 2600 rpm
